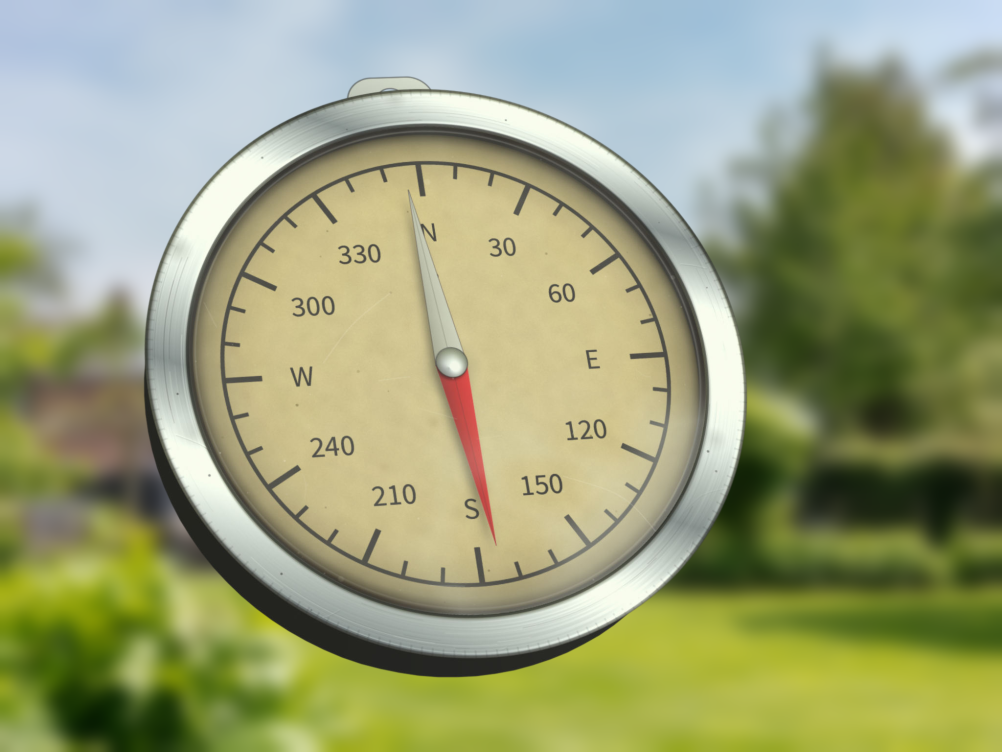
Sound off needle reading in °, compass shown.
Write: 175 °
